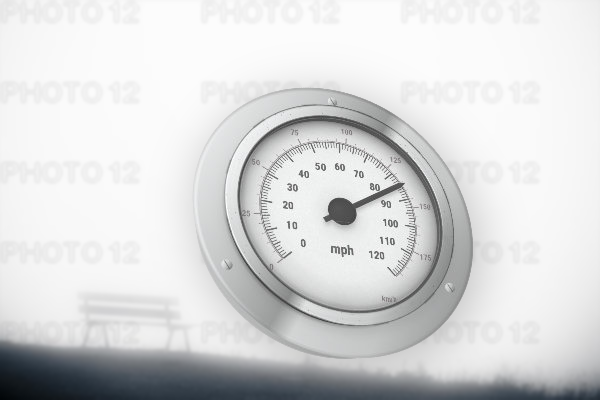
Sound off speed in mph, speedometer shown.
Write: 85 mph
